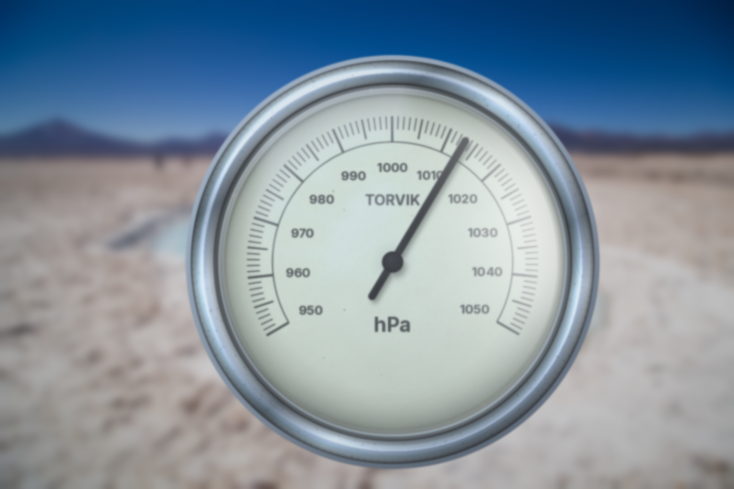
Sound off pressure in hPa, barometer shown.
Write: 1013 hPa
